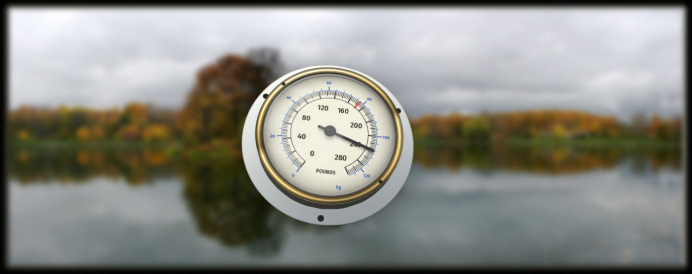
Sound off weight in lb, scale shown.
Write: 240 lb
